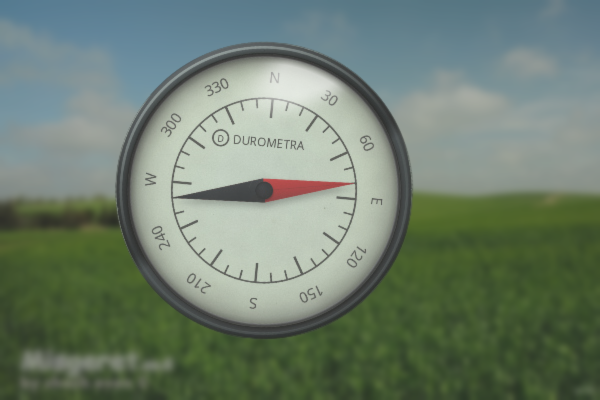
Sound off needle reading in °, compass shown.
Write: 80 °
